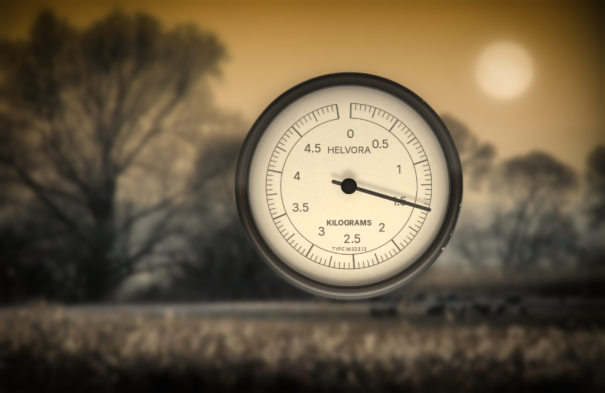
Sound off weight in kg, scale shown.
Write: 1.5 kg
